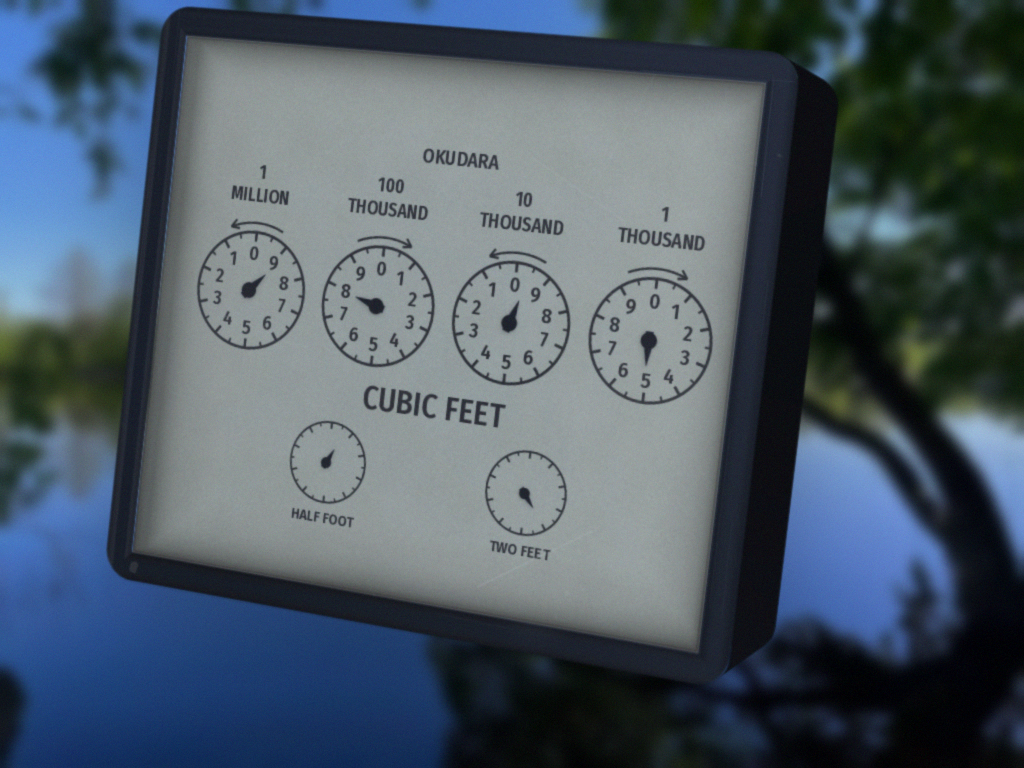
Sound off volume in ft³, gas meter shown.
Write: 879500 ft³
